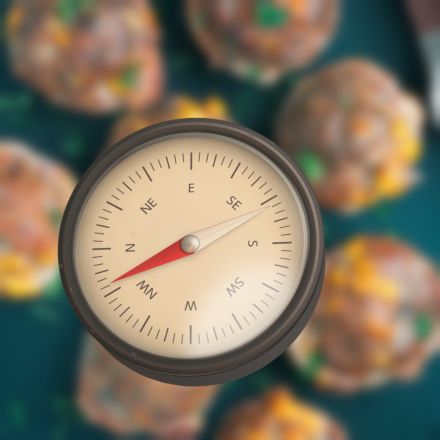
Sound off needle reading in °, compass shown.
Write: 335 °
